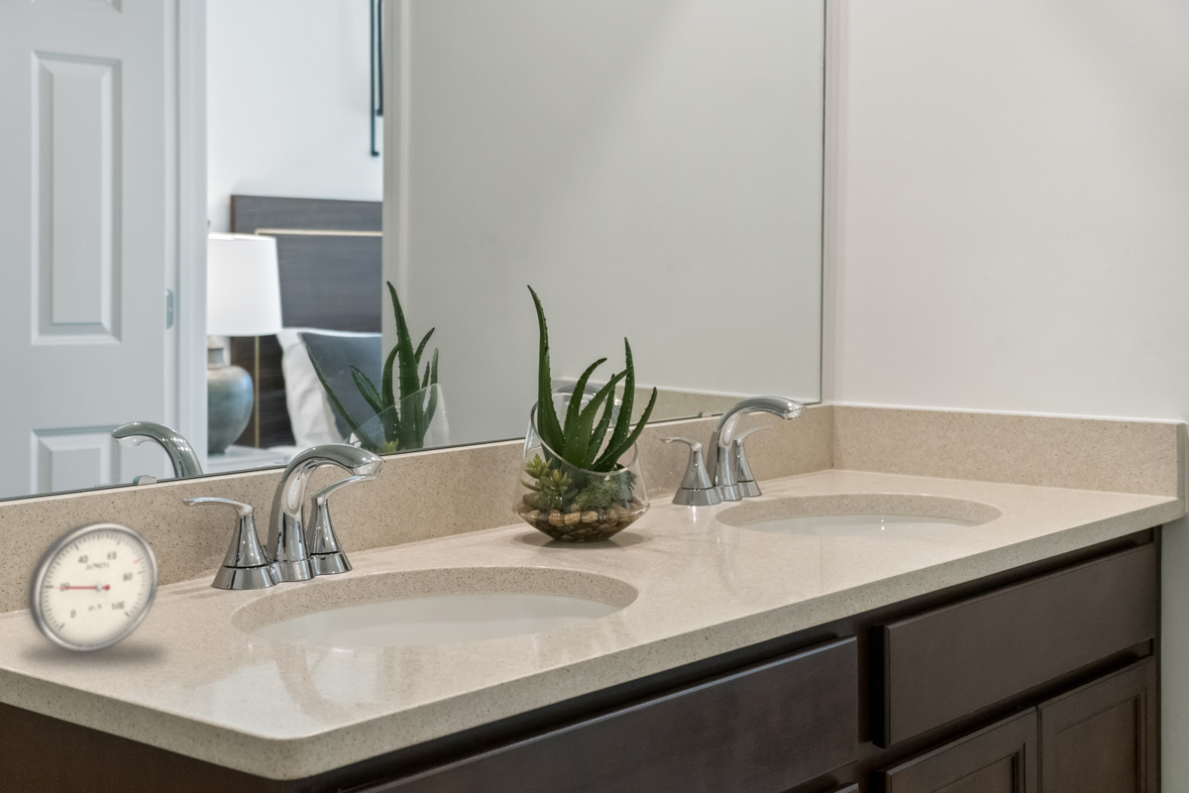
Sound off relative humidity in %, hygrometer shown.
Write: 20 %
